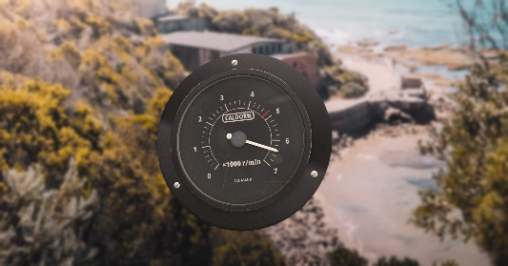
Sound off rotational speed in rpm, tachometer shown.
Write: 6400 rpm
